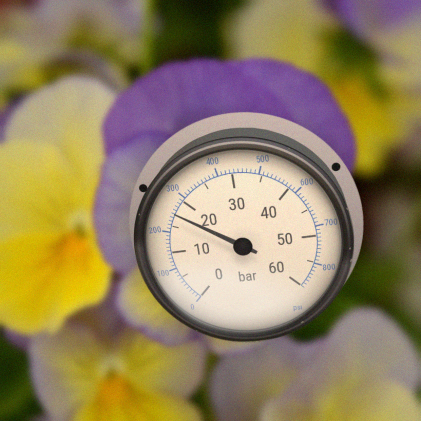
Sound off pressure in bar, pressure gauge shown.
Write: 17.5 bar
